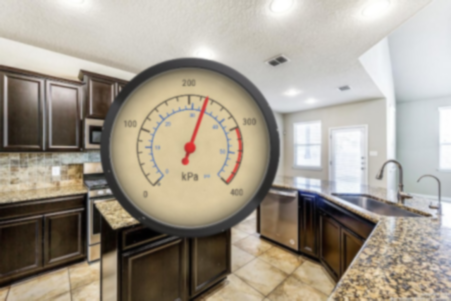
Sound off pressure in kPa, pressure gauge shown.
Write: 230 kPa
